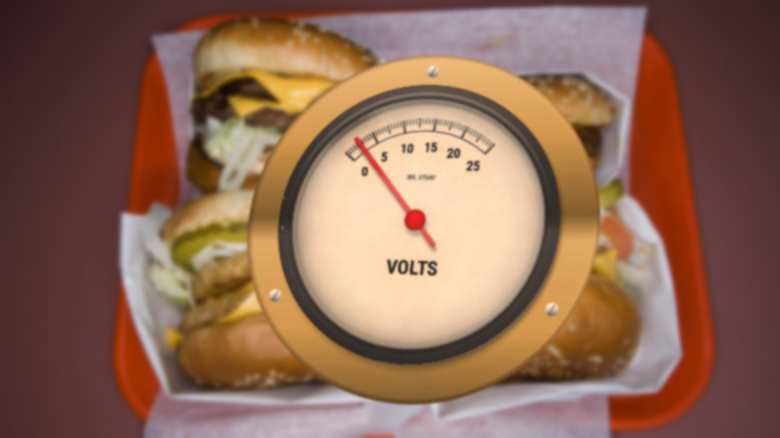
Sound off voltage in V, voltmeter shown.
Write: 2.5 V
